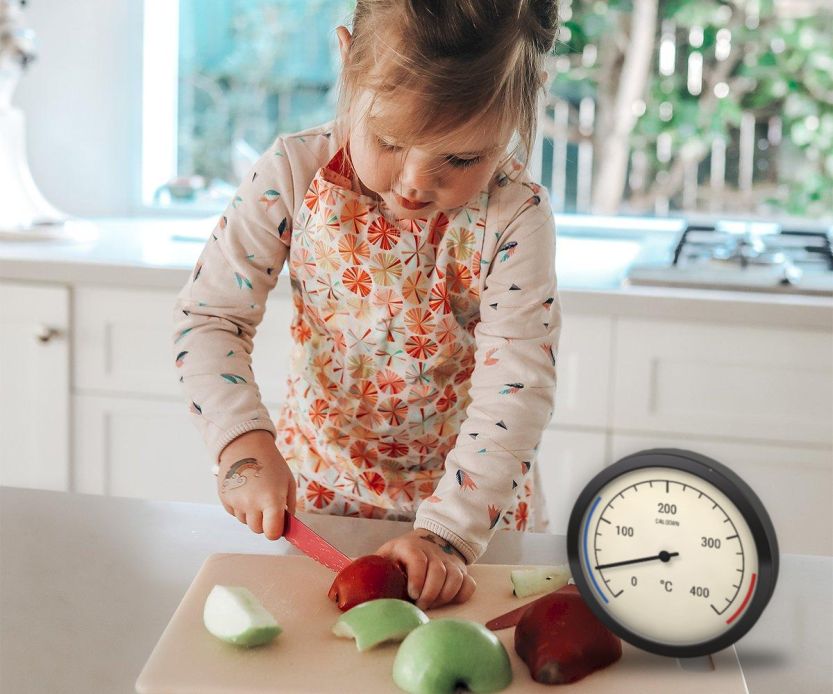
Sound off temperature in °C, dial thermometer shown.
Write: 40 °C
